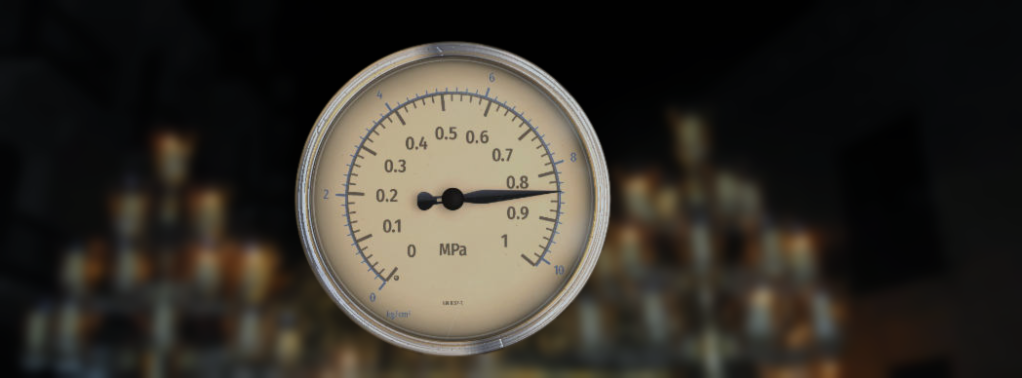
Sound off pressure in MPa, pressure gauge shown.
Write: 0.84 MPa
